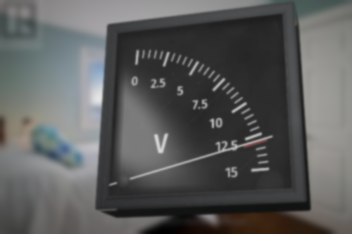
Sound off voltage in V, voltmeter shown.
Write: 13 V
